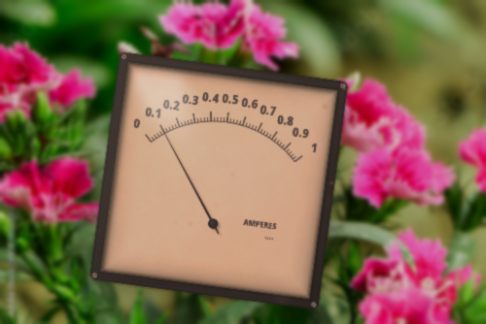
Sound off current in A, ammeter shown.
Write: 0.1 A
